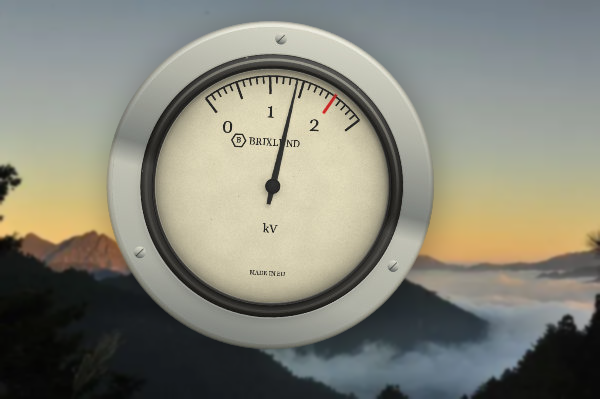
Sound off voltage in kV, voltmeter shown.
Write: 1.4 kV
